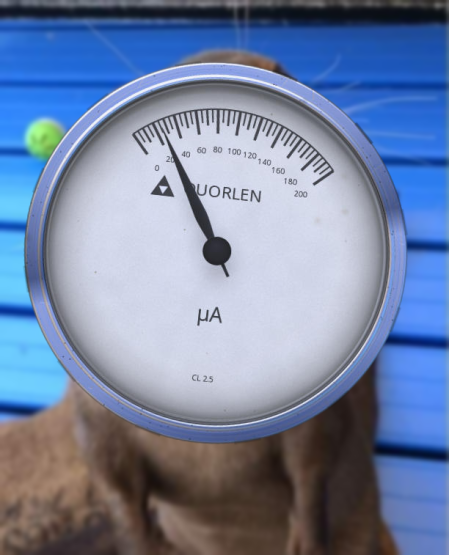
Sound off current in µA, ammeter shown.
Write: 25 µA
